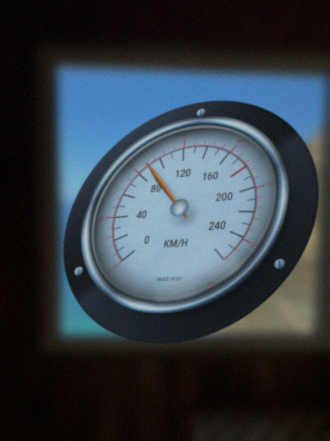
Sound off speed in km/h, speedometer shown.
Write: 90 km/h
